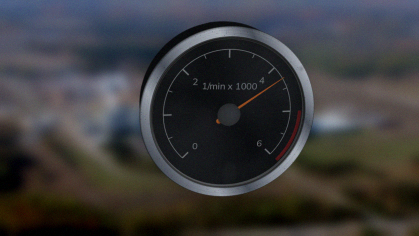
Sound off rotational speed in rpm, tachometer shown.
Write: 4250 rpm
